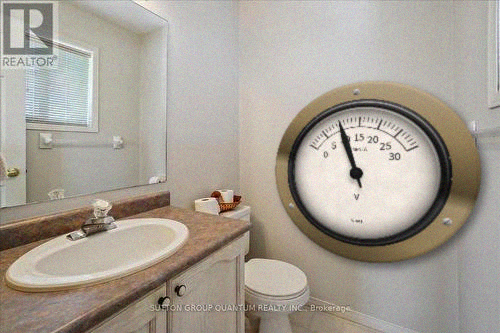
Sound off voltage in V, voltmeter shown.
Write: 10 V
